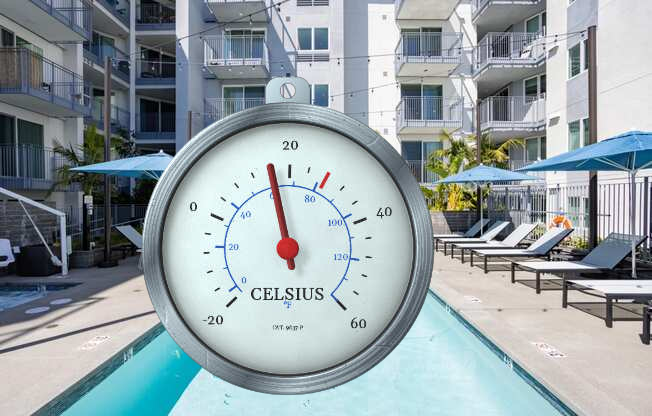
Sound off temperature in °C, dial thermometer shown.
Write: 16 °C
